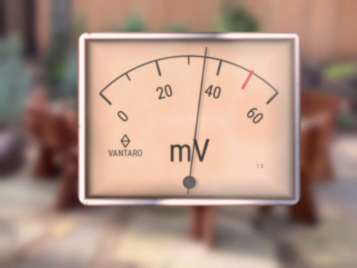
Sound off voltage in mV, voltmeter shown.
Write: 35 mV
